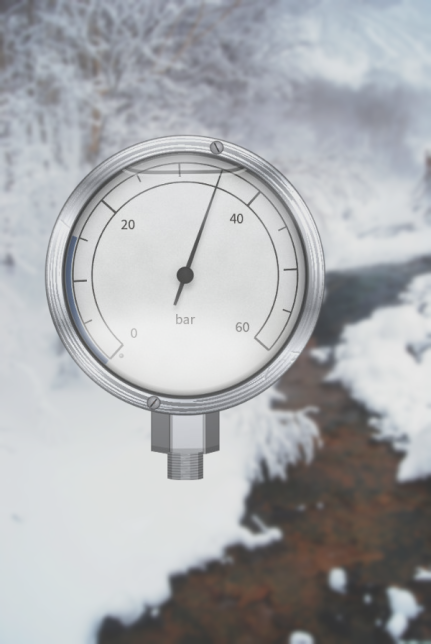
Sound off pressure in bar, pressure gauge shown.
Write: 35 bar
